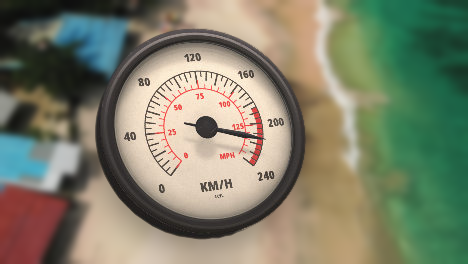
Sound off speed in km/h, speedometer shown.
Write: 215 km/h
